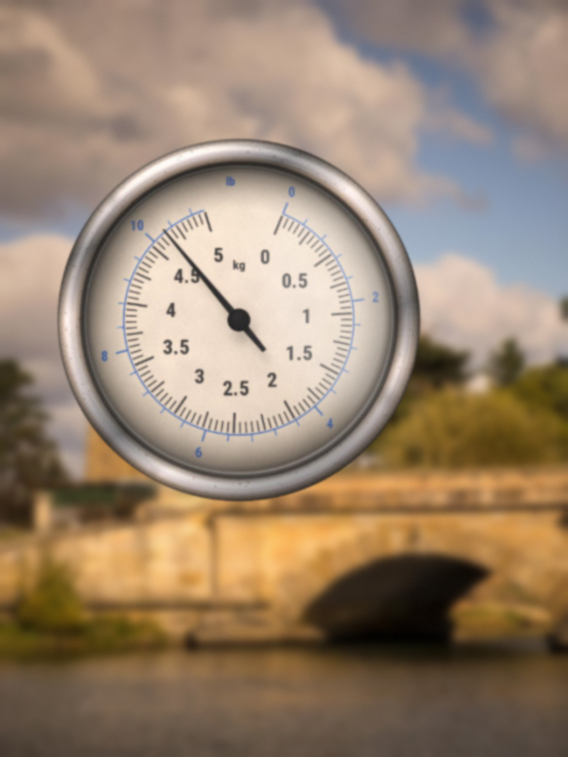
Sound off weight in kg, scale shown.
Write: 4.65 kg
